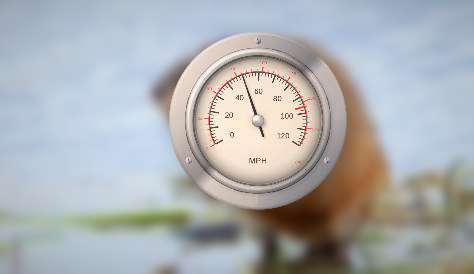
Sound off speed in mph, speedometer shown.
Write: 50 mph
